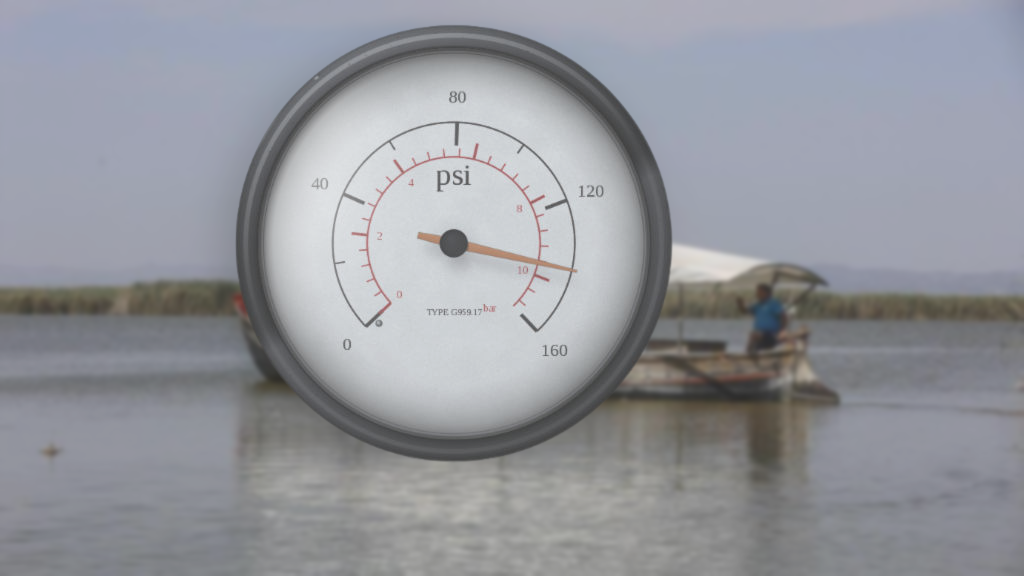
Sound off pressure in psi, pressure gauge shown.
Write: 140 psi
